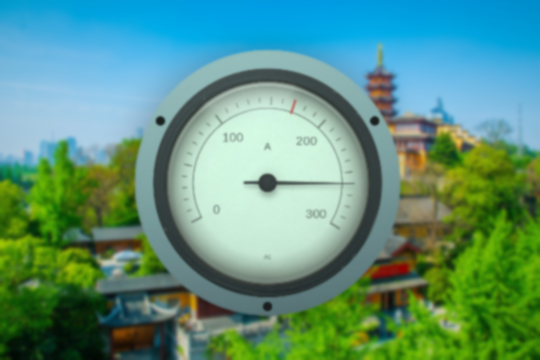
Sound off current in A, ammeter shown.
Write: 260 A
